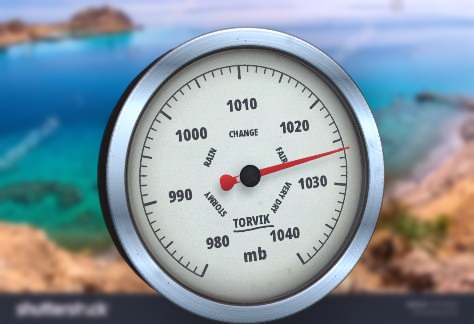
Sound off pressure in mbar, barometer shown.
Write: 1026 mbar
